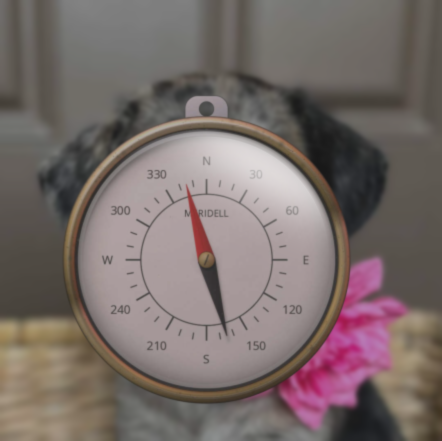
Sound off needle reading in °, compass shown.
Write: 345 °
